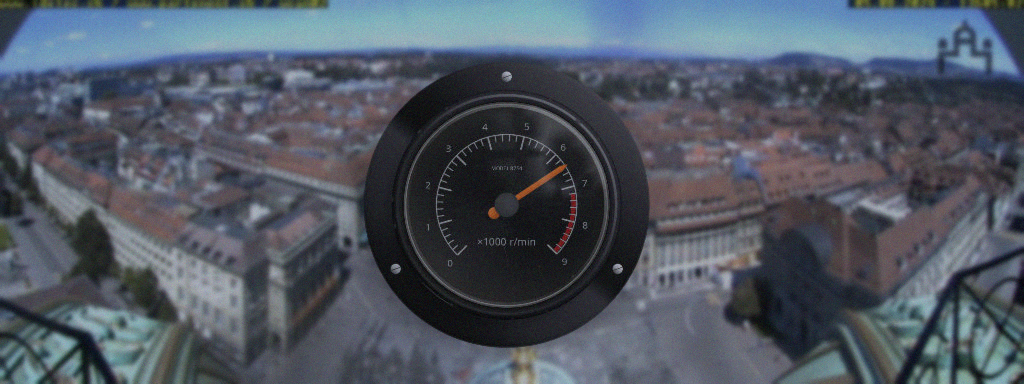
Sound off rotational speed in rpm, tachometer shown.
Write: 6400 rpm
